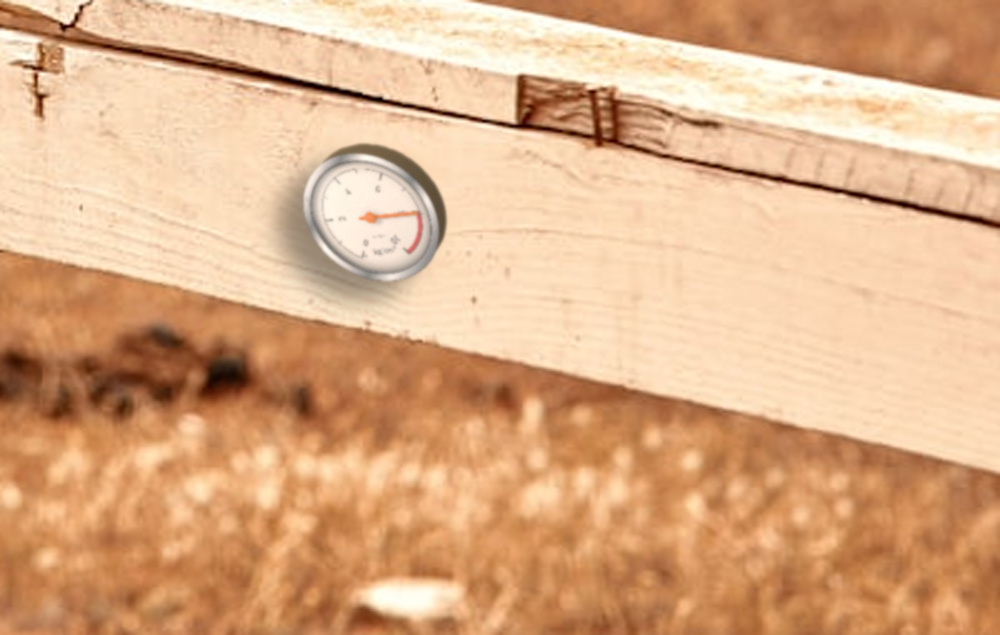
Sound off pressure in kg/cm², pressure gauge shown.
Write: 8 kg/cm²
